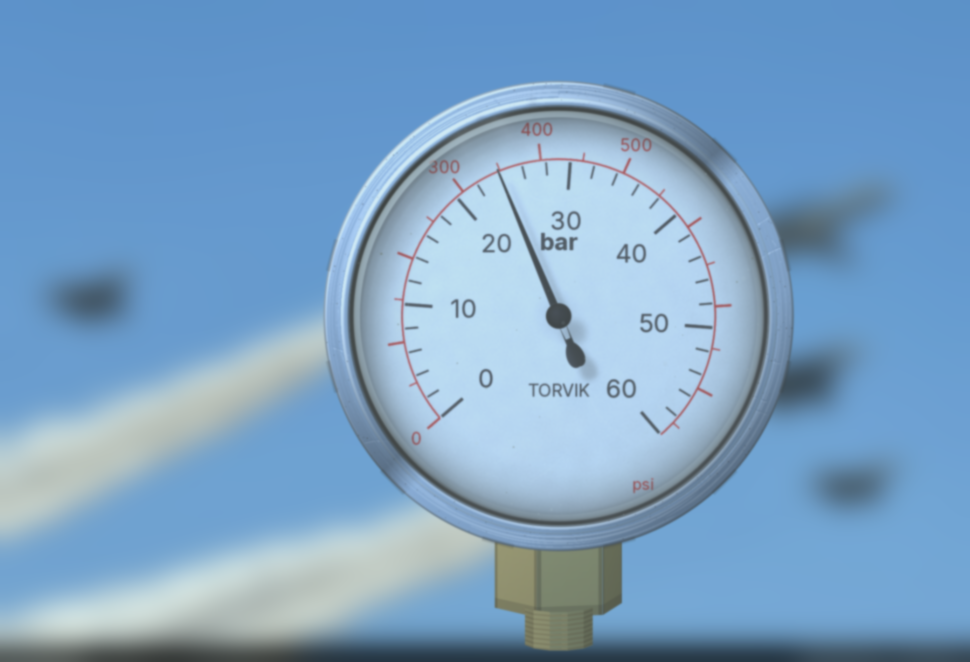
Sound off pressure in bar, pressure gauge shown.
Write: 24 bar
